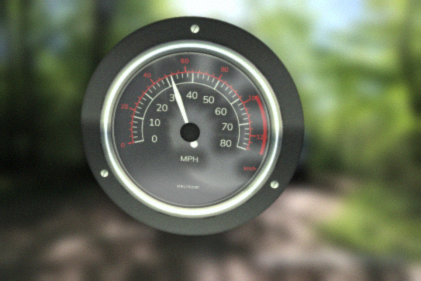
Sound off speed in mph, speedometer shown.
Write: 32 mph
